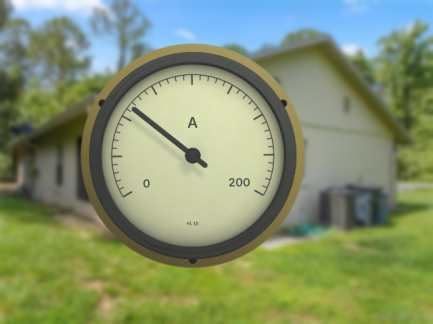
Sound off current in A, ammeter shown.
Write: 57.5 A
